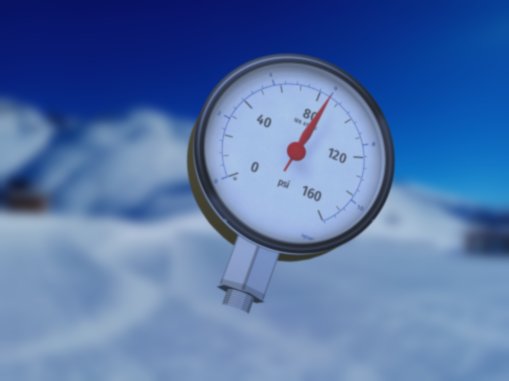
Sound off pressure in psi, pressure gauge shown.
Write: 85 psi
